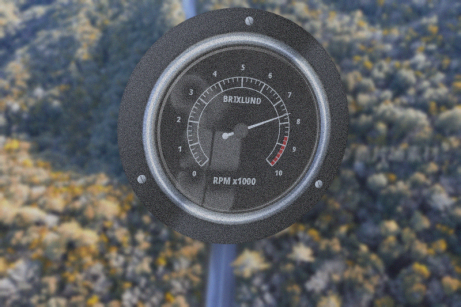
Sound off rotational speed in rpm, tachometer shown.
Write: 7600 rpm
